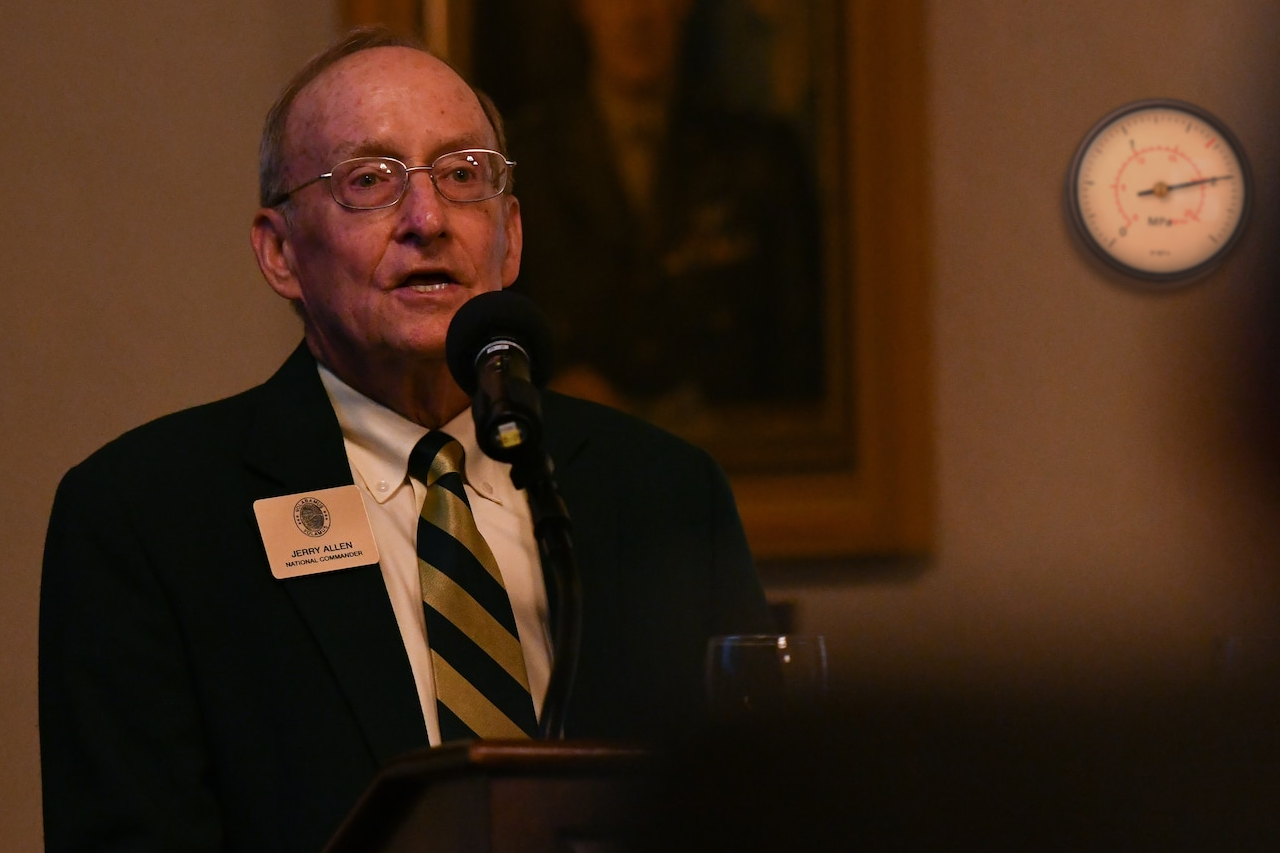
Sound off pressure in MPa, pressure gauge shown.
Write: 2 MPa
